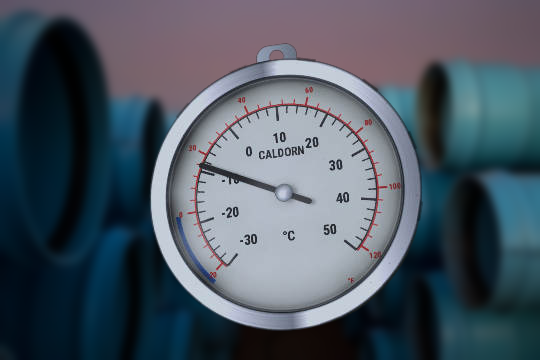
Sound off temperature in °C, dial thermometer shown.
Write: -9 °C
